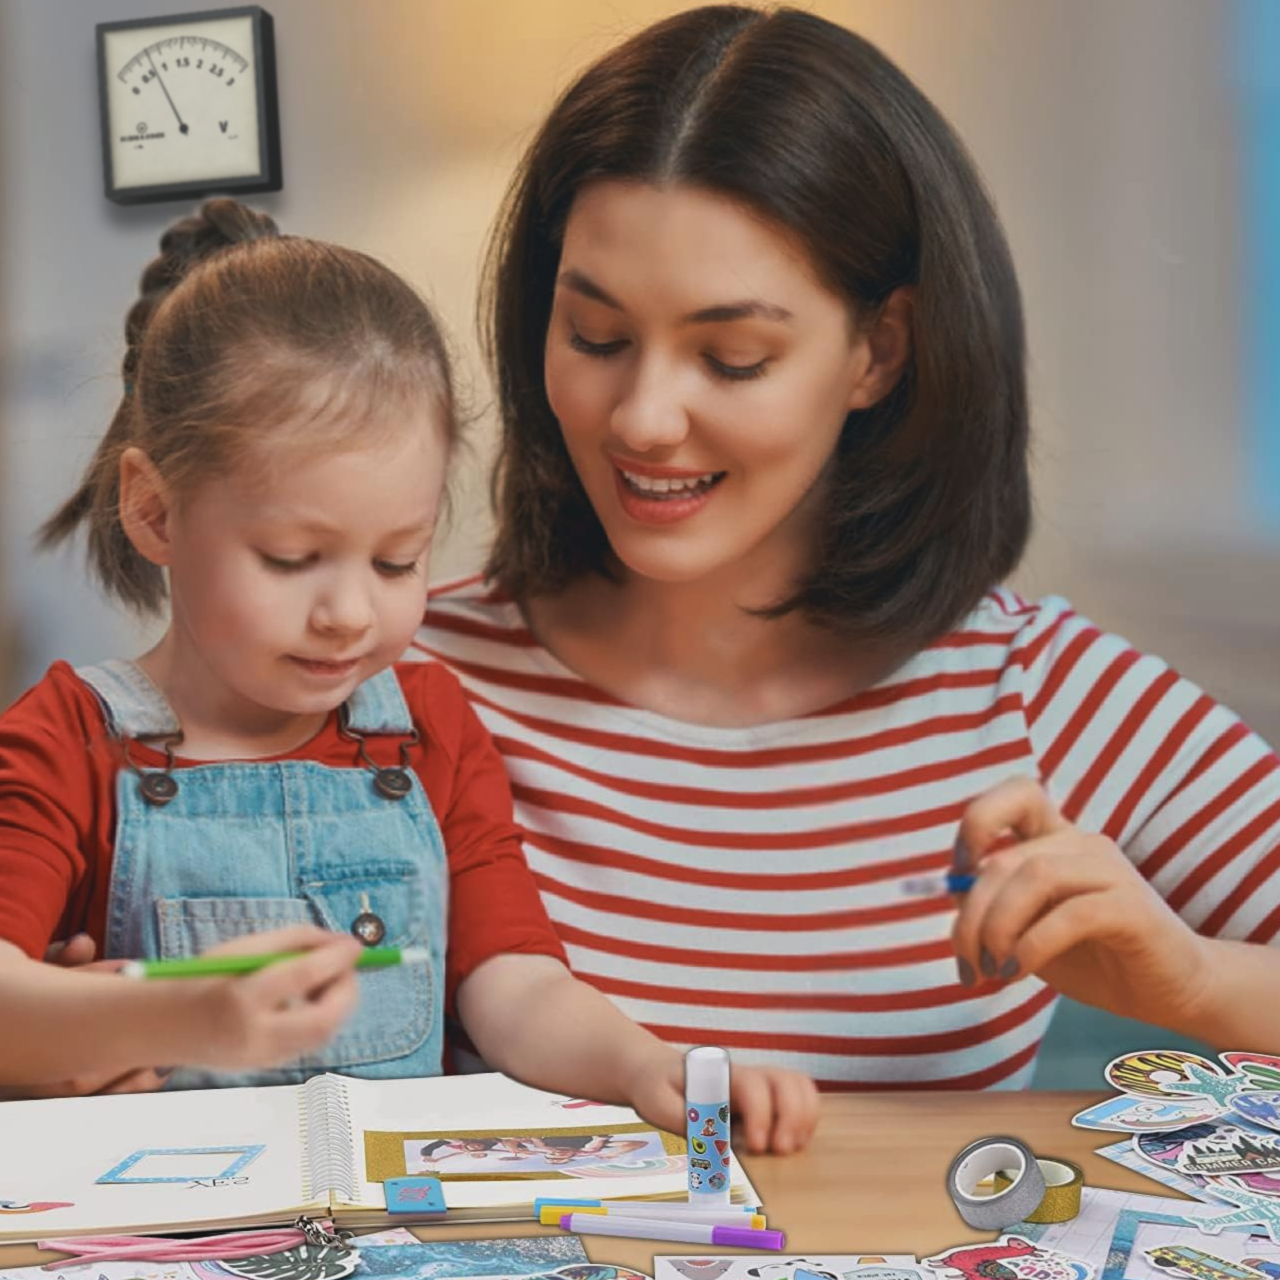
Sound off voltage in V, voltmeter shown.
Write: 0.75 V
